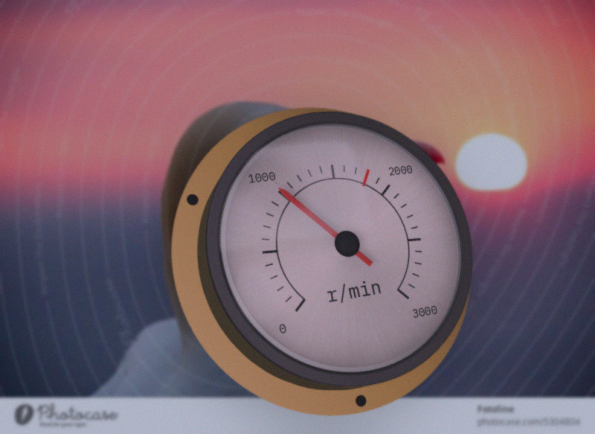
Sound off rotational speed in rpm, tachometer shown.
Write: 1000 rpm
